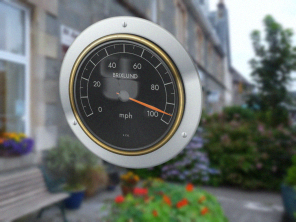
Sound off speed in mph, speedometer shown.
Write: 95 mph
